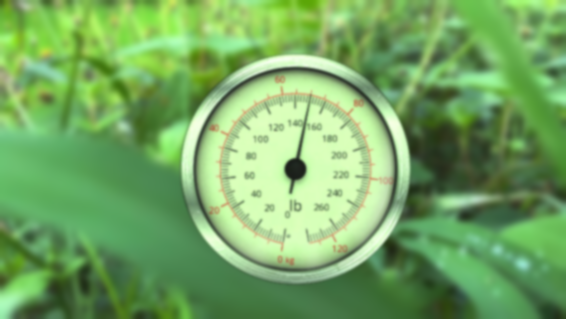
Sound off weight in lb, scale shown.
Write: 150 lb
